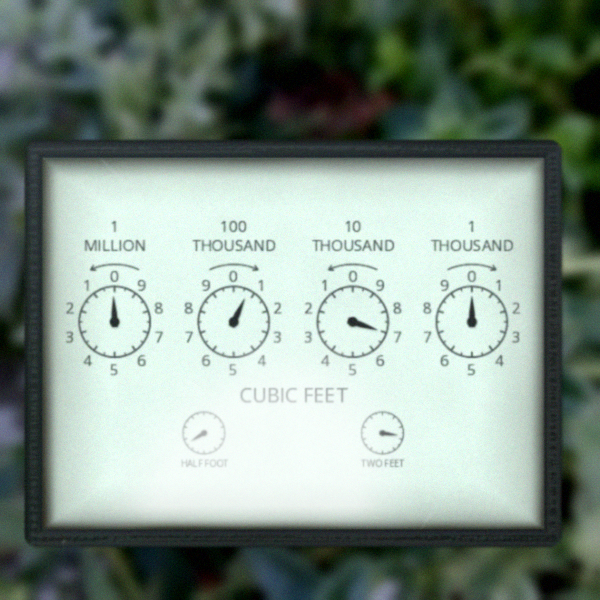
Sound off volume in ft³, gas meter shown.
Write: 7000 ft³
